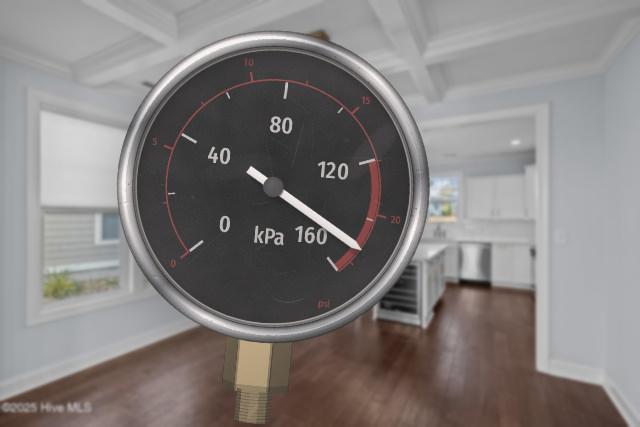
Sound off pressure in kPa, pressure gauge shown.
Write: 150 kPa
